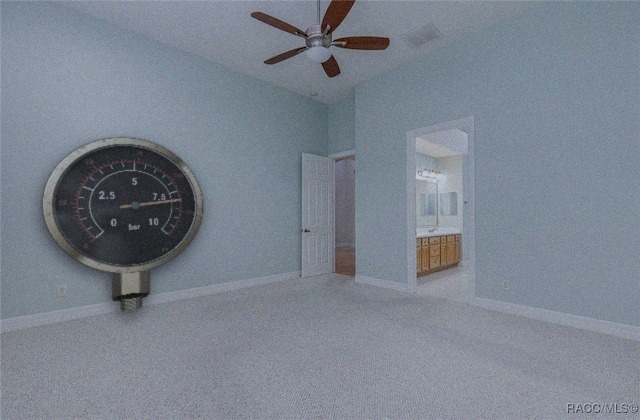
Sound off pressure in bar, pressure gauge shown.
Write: 8 bar
